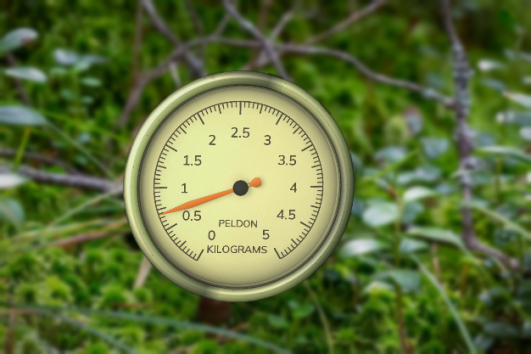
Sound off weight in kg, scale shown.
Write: 0.7 kg
